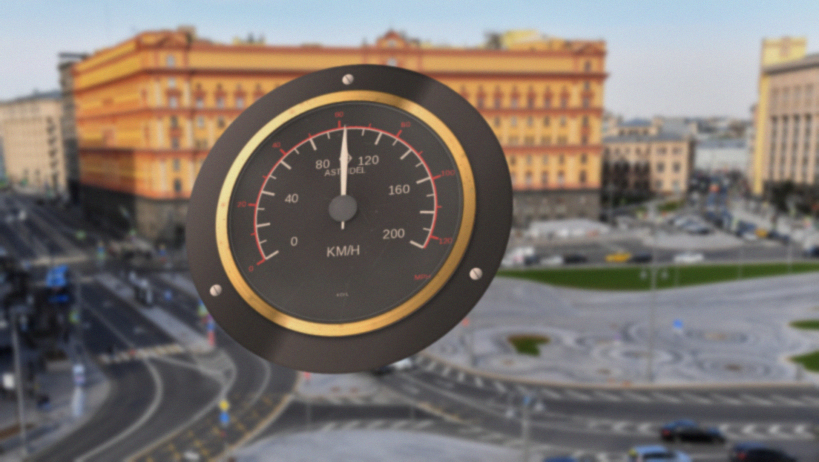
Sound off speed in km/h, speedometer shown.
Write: 100 km/h
